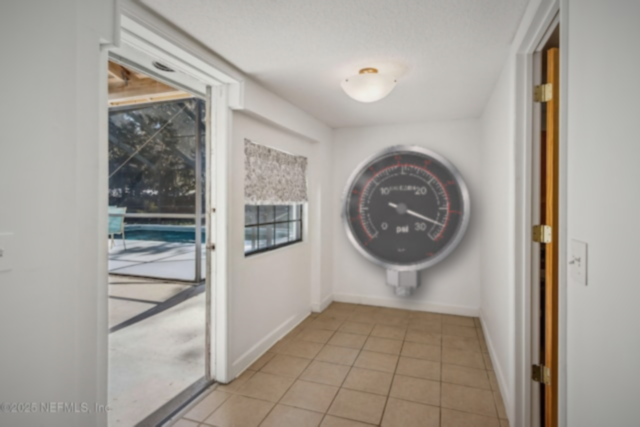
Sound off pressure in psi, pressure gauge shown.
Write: 27.5 psi
